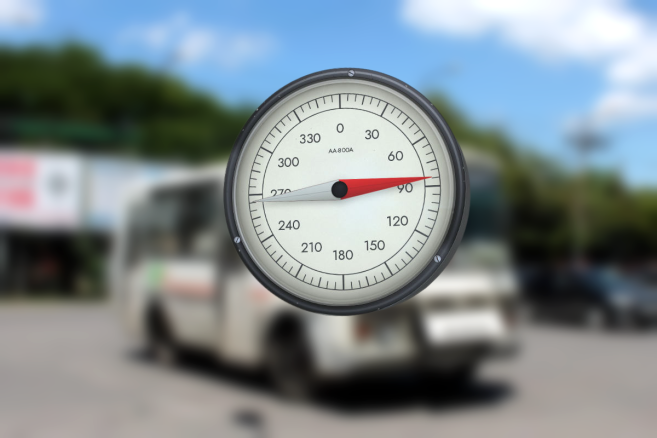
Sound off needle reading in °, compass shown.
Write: 85 °
